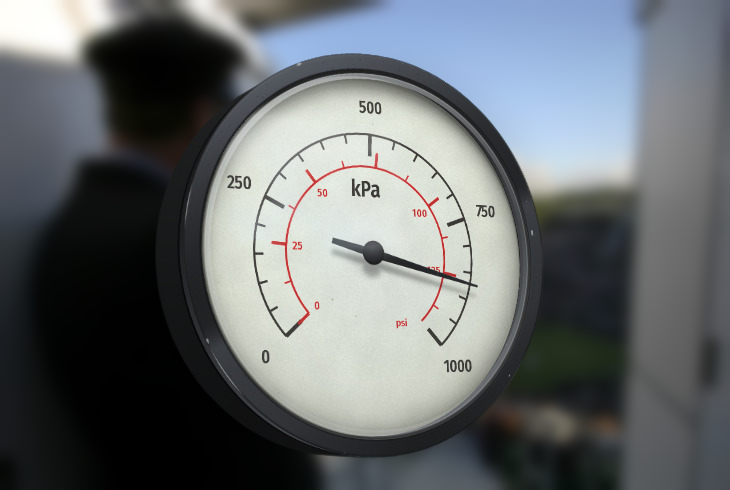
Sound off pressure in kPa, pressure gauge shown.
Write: 875 kPa
